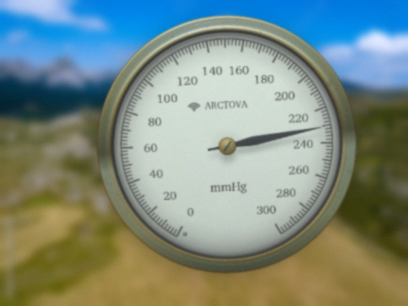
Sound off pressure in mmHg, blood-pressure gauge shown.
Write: 230 mmHg
